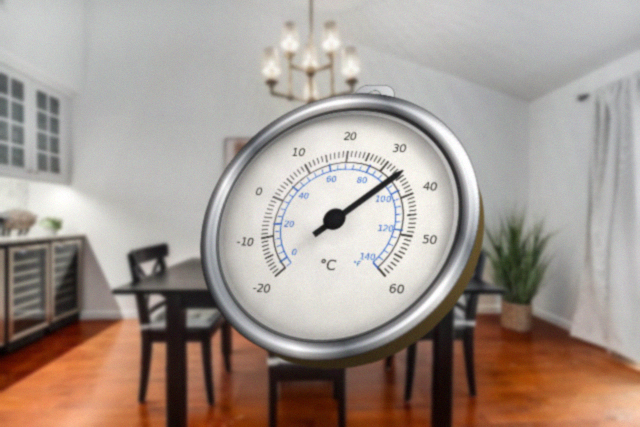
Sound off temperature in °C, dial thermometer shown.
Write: 35 °C
